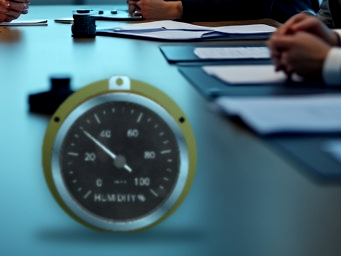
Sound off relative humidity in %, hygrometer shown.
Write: 32 %
